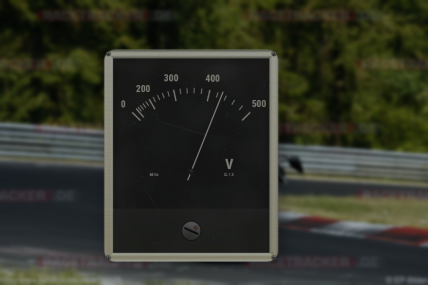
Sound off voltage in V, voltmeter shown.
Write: 430 V
